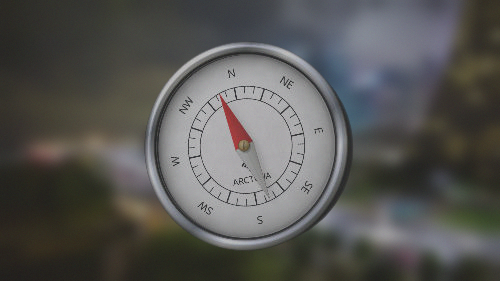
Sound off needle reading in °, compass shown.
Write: 345 °
